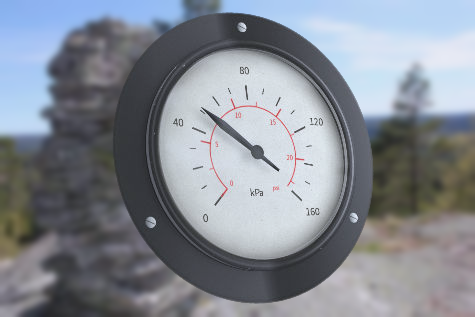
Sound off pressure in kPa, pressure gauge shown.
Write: 50 kPa
